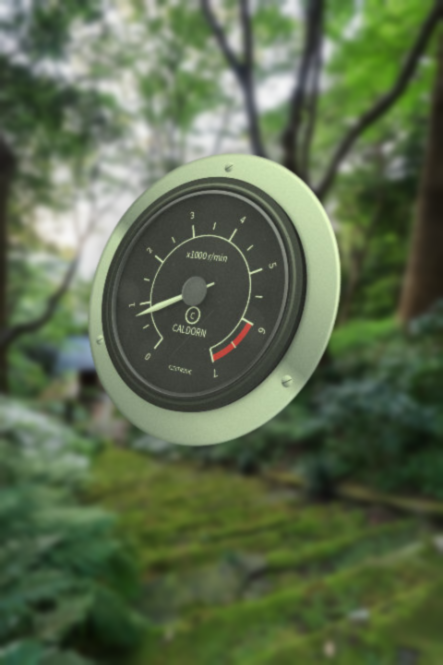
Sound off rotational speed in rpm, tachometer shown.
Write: 750 rpm
